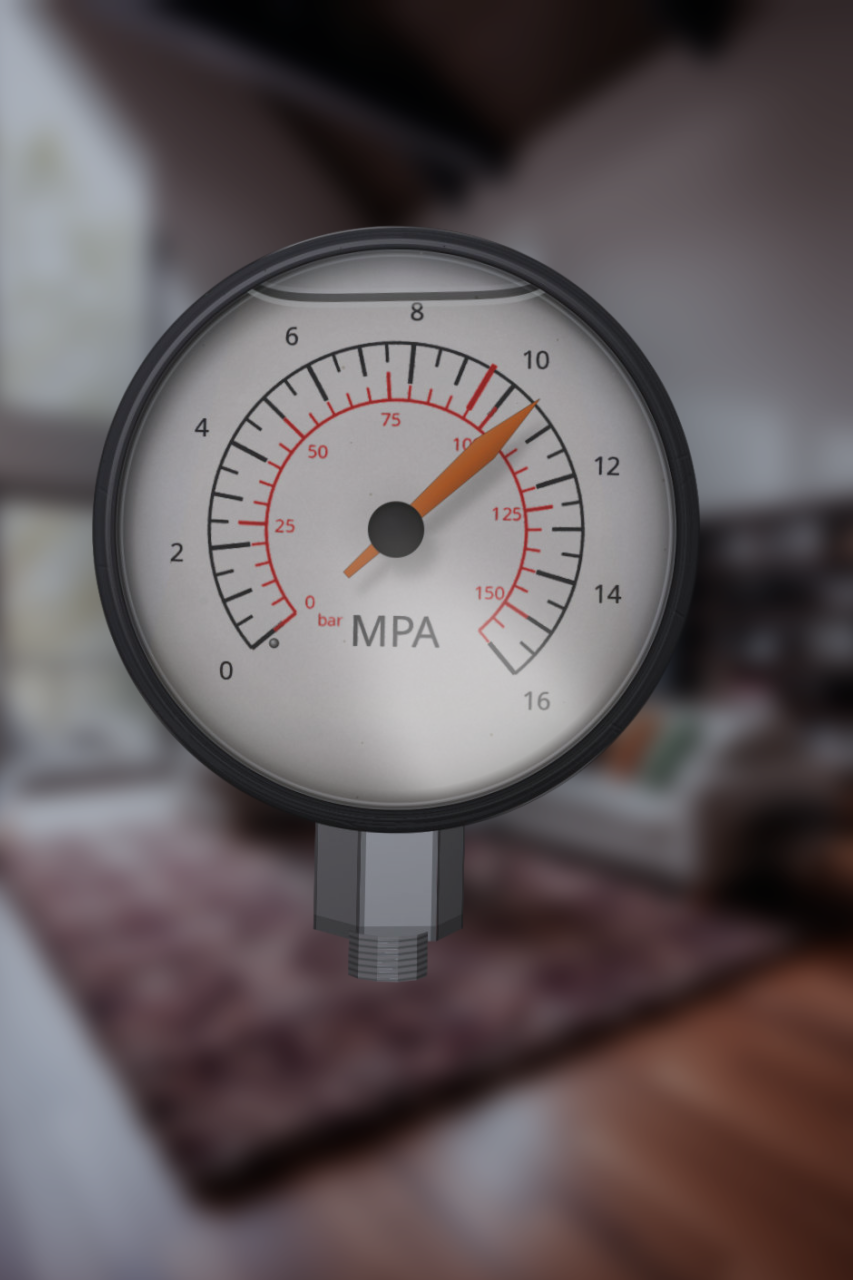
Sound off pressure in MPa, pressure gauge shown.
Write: 10.5 MPa
